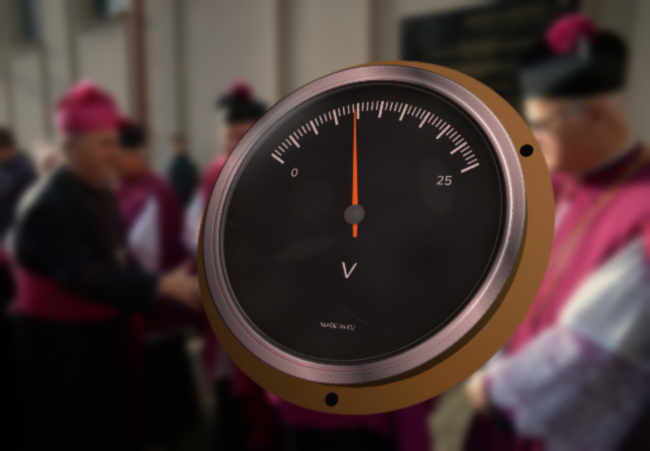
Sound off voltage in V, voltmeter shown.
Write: 10 V
